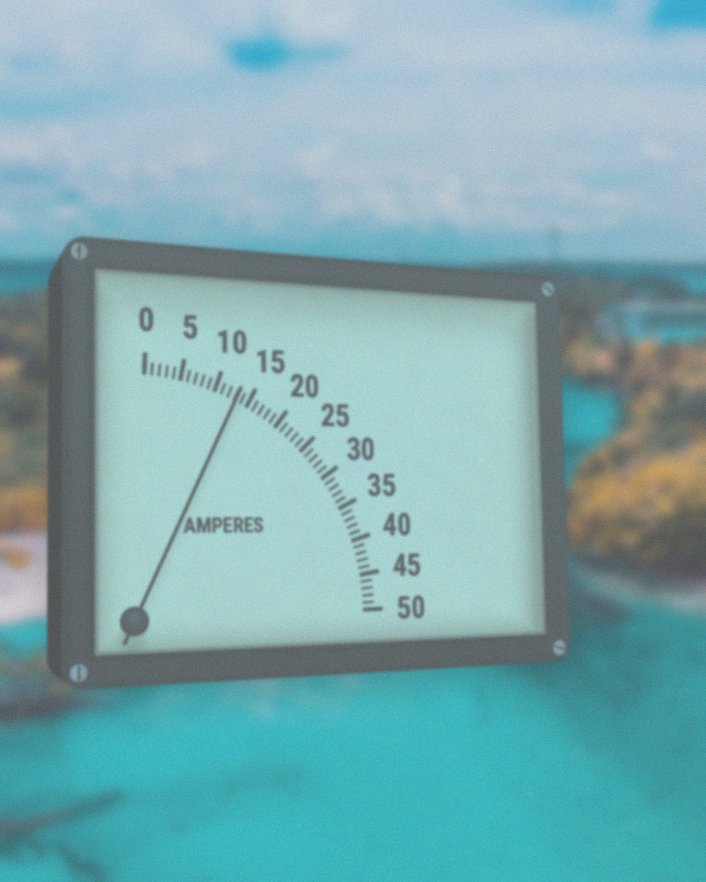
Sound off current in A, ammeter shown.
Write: 13 A
